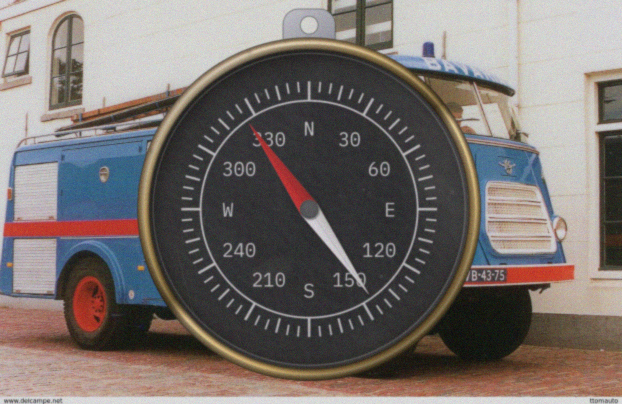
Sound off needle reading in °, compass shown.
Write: 325 °
